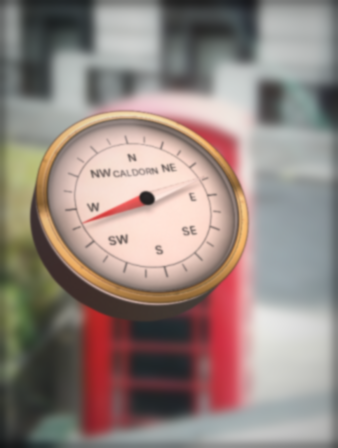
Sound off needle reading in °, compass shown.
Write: 255 °
